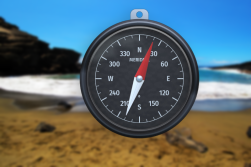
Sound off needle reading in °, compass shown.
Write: 20 °
